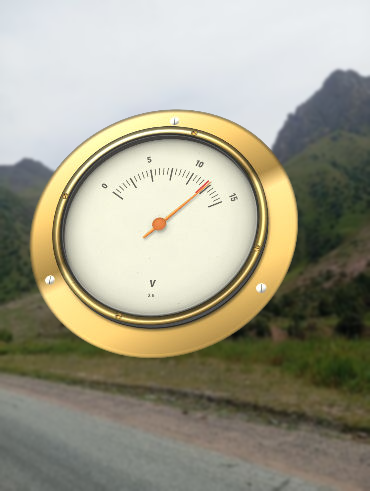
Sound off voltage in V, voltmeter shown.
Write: 12.5 V
